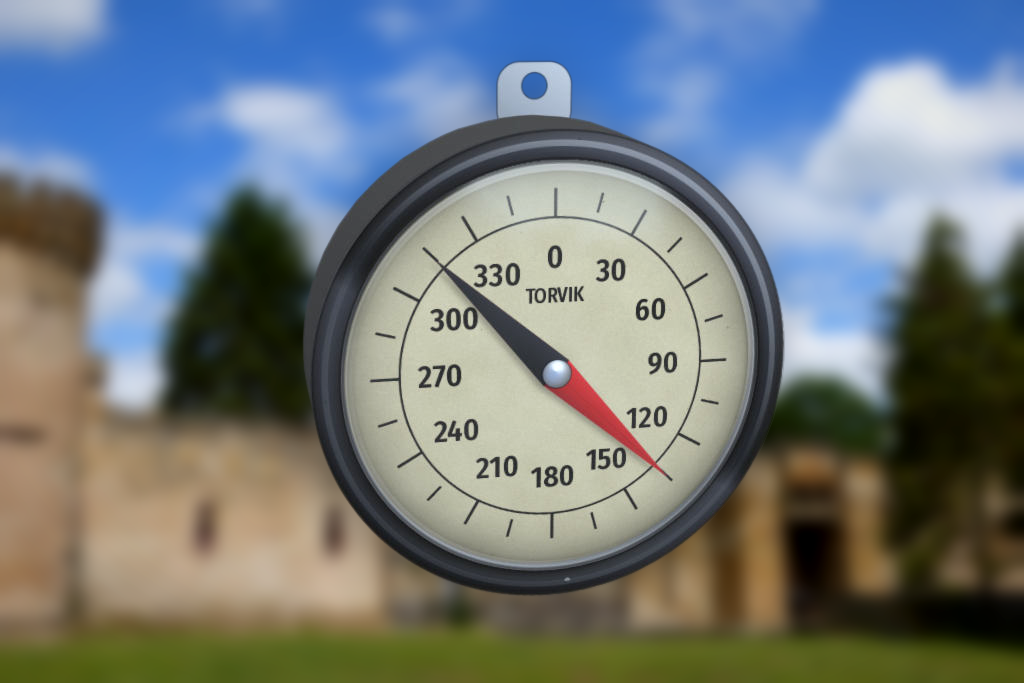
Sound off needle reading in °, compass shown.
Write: 135 °
